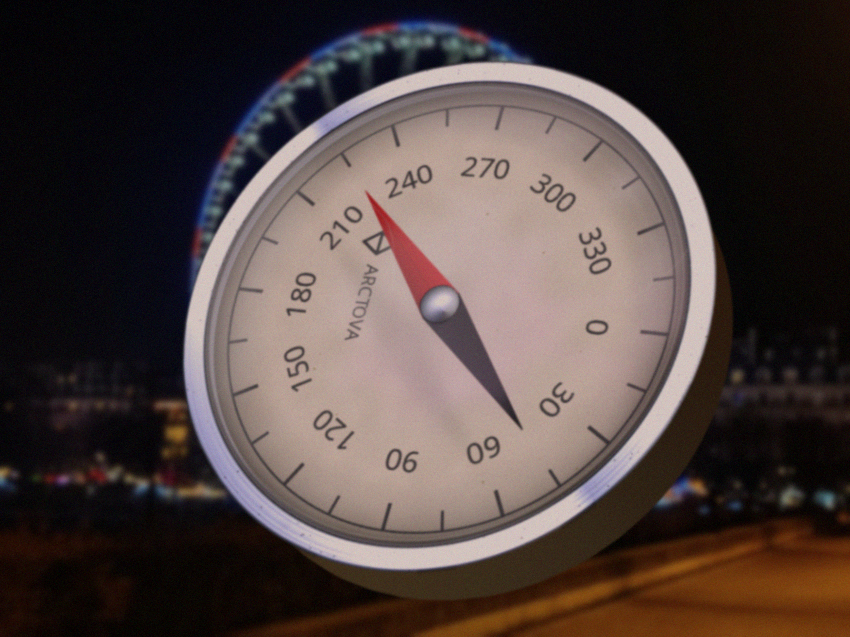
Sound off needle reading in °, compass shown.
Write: 225 °
